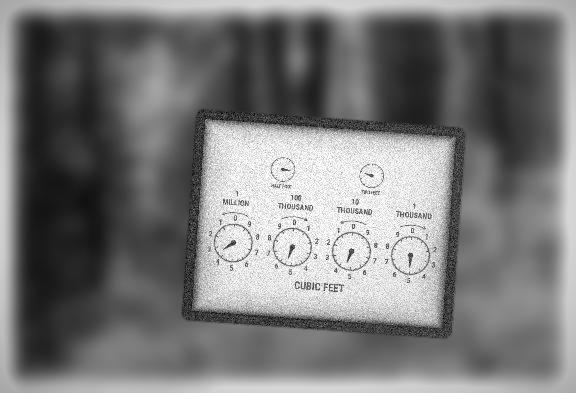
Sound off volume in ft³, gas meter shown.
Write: 354500 ft³
